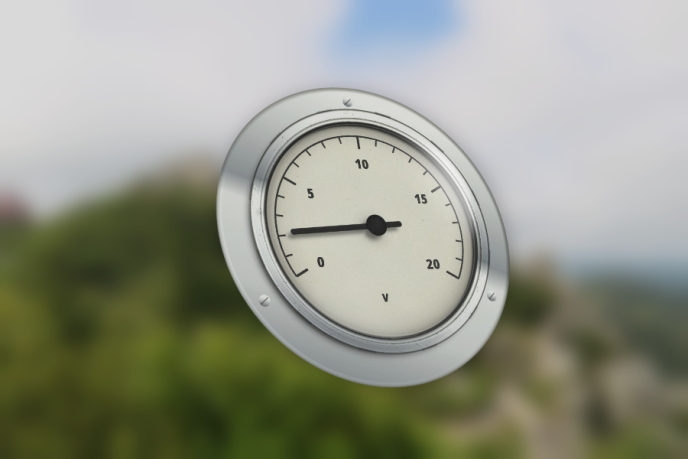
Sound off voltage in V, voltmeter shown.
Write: 2 V
